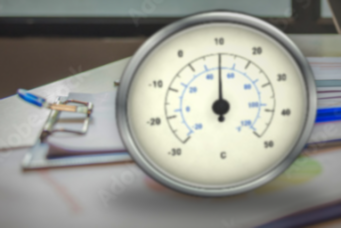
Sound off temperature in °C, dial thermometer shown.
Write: 10 °C
